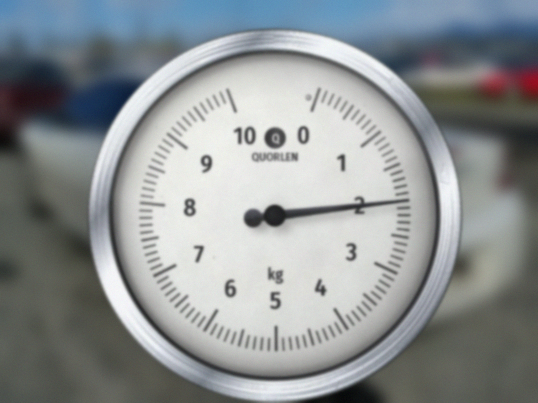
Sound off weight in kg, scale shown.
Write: 2 kg
